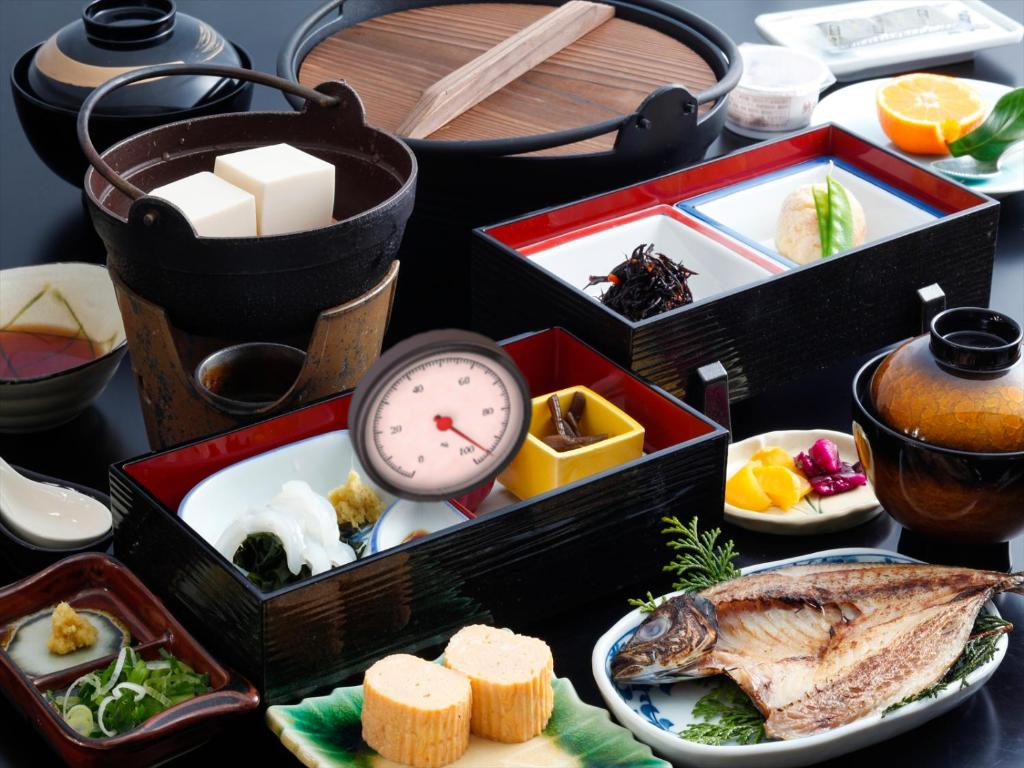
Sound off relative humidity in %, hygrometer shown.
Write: 95 %
